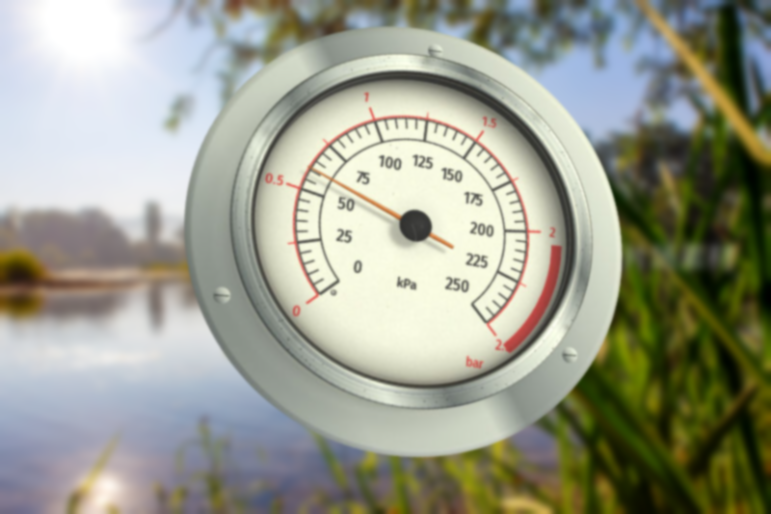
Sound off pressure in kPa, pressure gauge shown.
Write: 60 kPa
